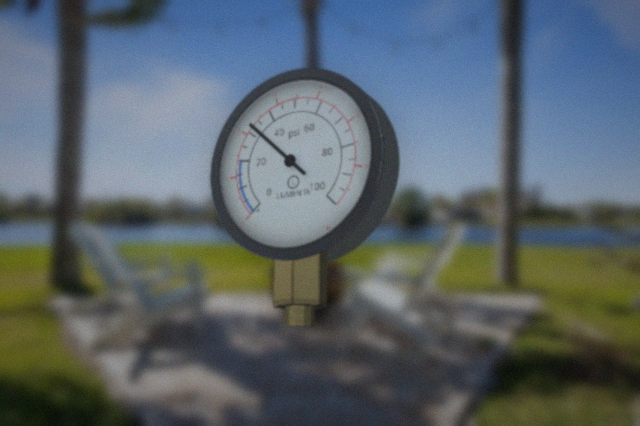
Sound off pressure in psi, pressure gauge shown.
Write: 32.5 psi
